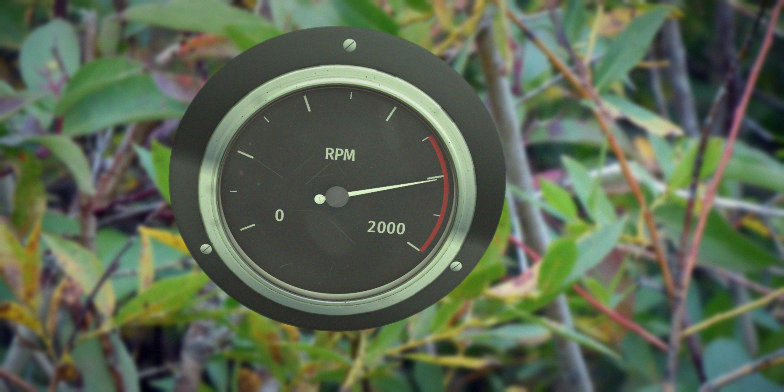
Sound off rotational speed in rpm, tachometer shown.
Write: 1600 rpm
